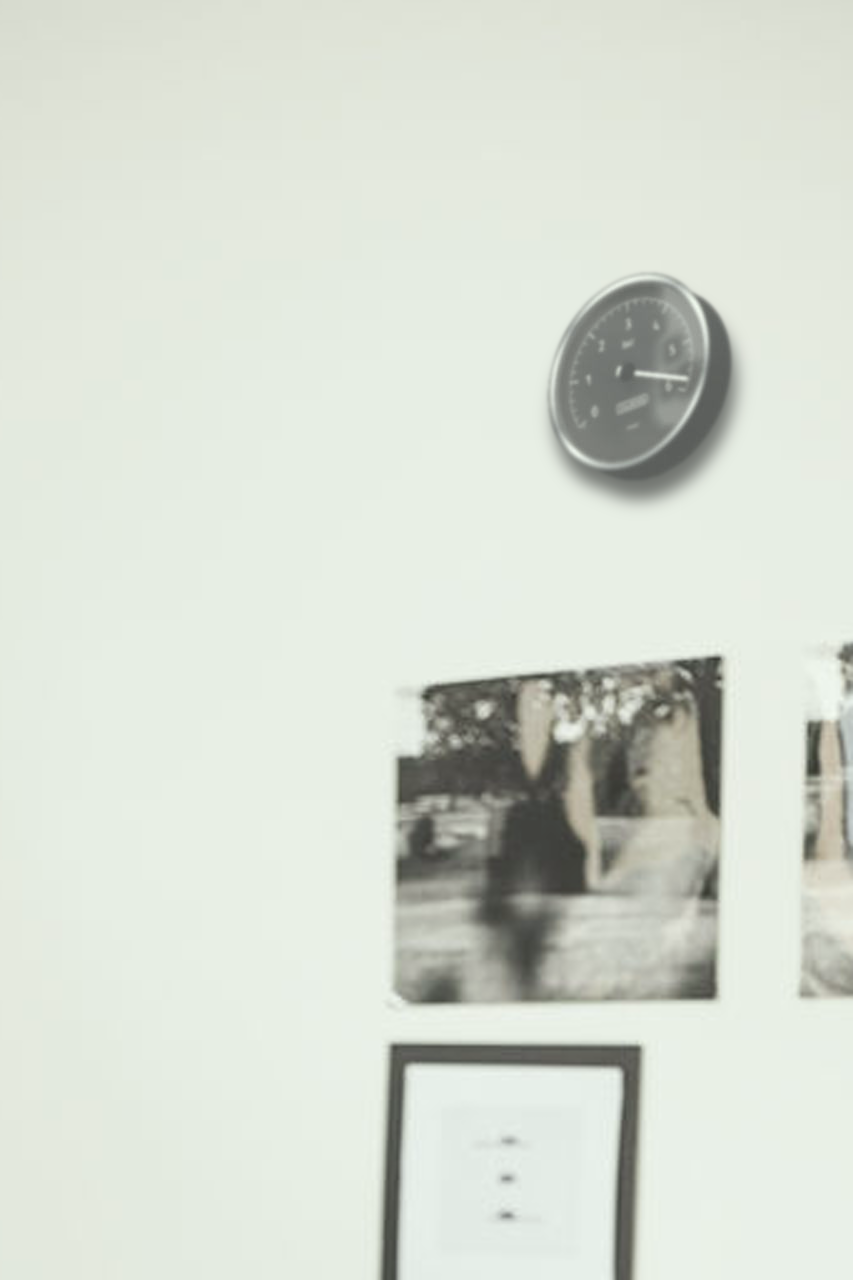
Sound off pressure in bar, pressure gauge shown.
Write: 5.8 bar
